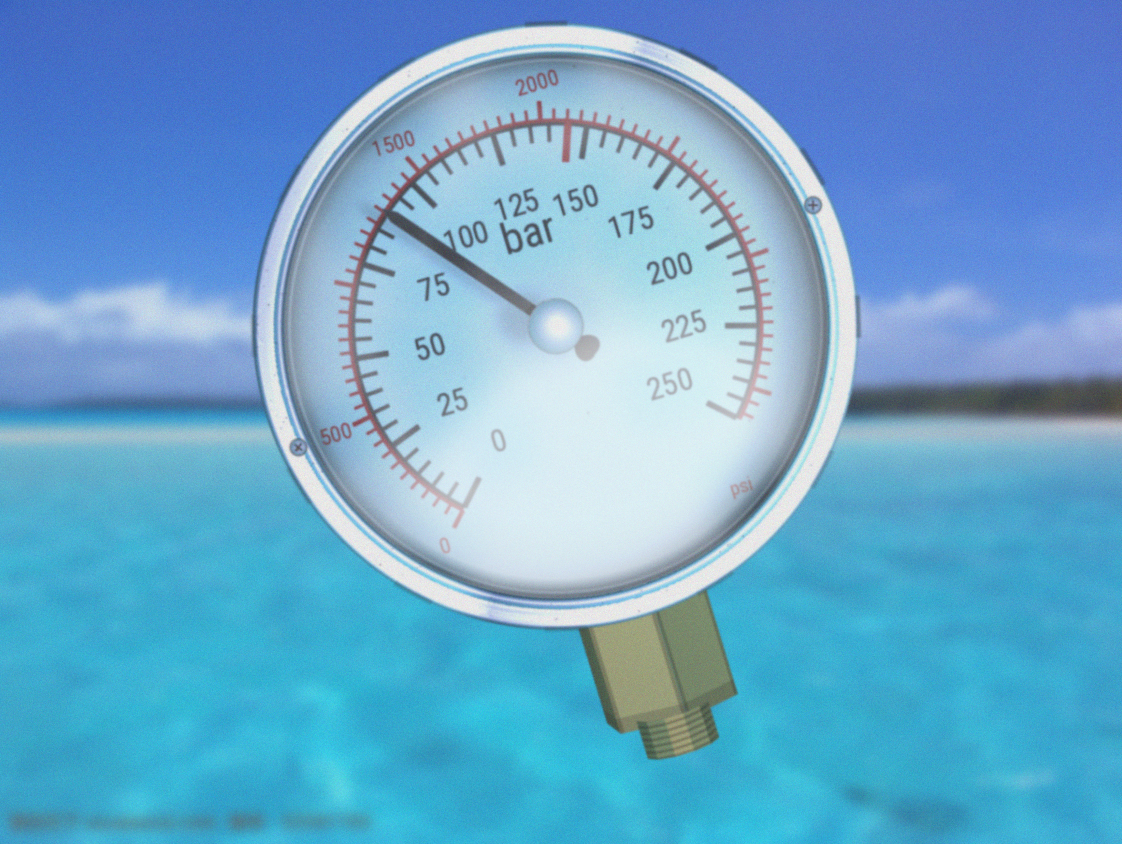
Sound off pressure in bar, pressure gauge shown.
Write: 90 bar
